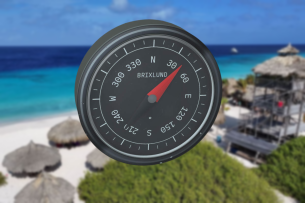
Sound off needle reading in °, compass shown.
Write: 40 °
